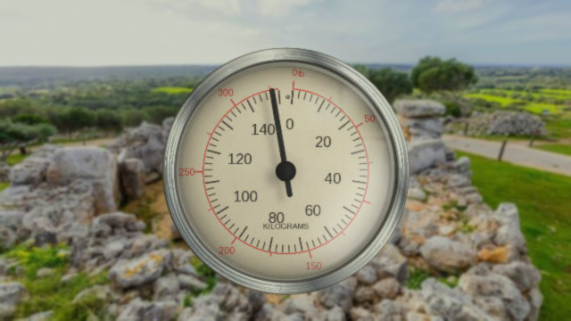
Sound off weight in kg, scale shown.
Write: 148 kg
